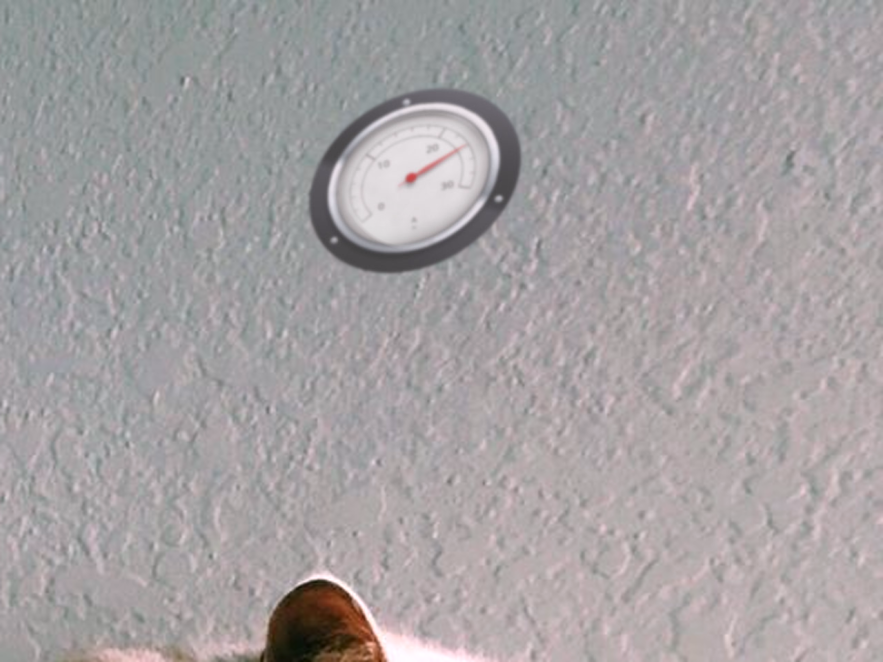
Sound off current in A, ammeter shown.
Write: 24 A
